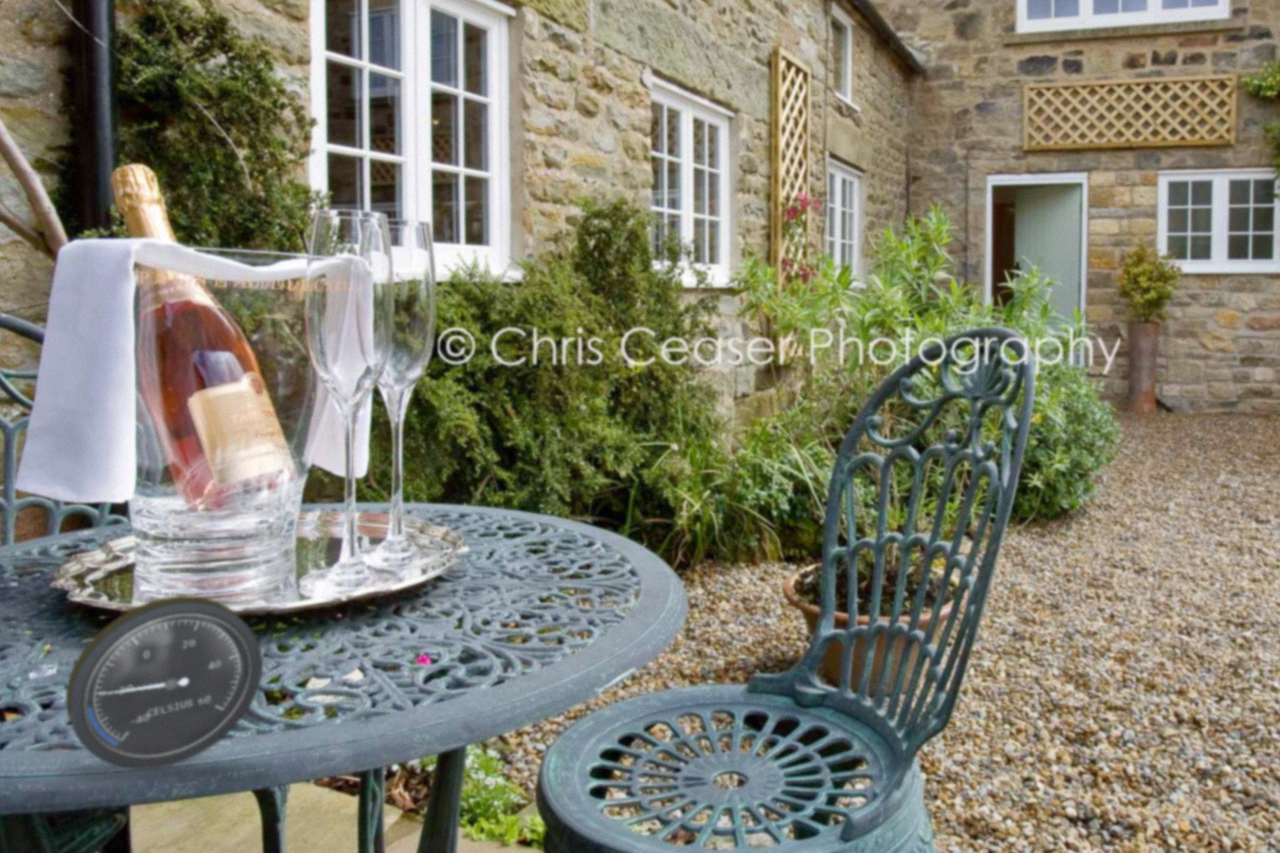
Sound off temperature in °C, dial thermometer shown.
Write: -20 °C
